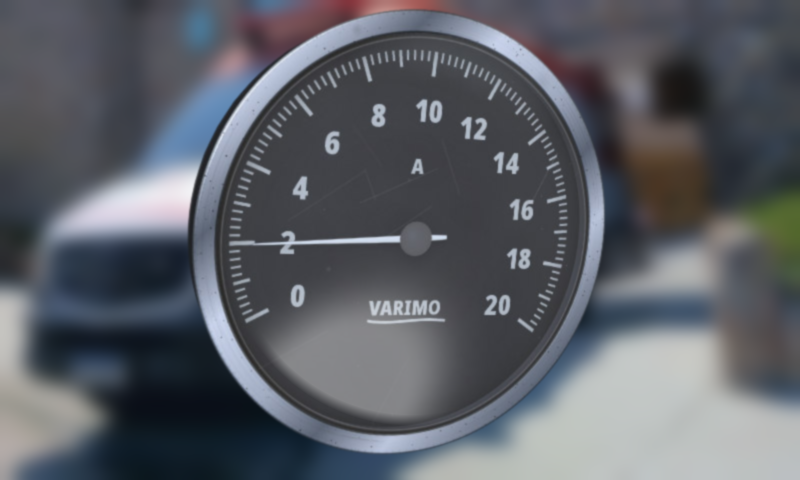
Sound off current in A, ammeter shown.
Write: 2 A
